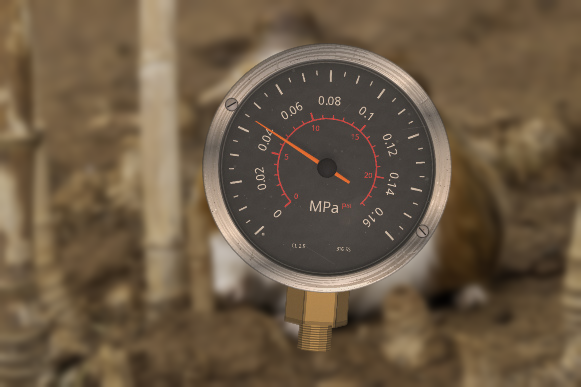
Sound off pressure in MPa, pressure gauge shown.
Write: 0.045 MPa
